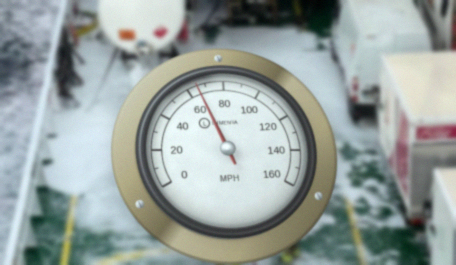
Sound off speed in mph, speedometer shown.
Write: 65 mph
